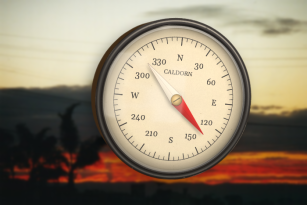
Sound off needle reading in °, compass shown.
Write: 135 °
